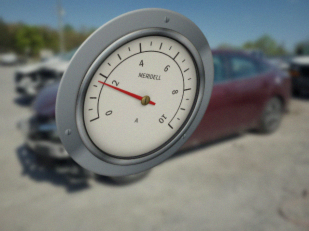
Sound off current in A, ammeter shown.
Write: 1.75 A
